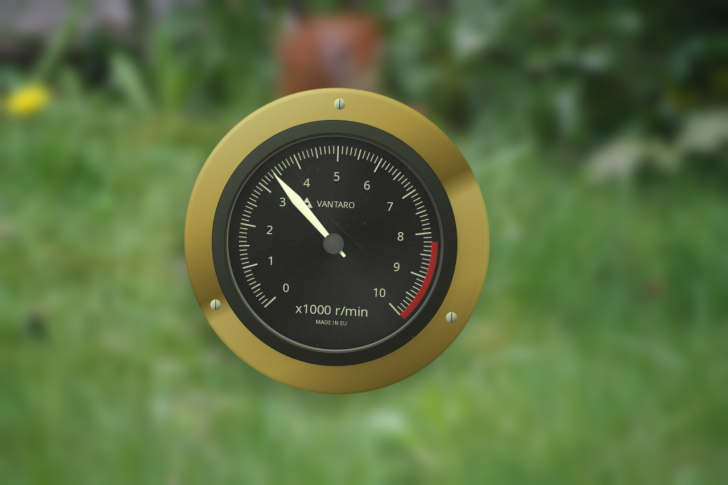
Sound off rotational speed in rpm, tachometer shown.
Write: 3400 rpm
